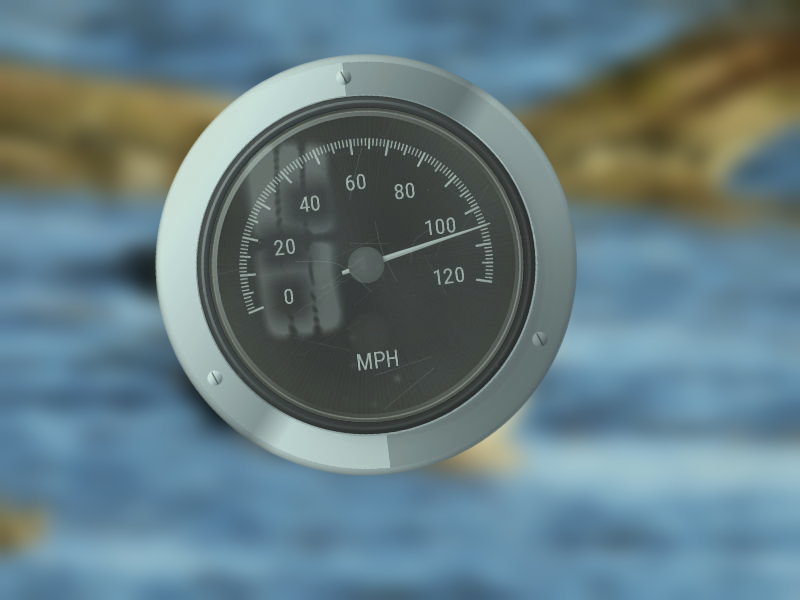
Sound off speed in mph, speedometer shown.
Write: 105 mph
